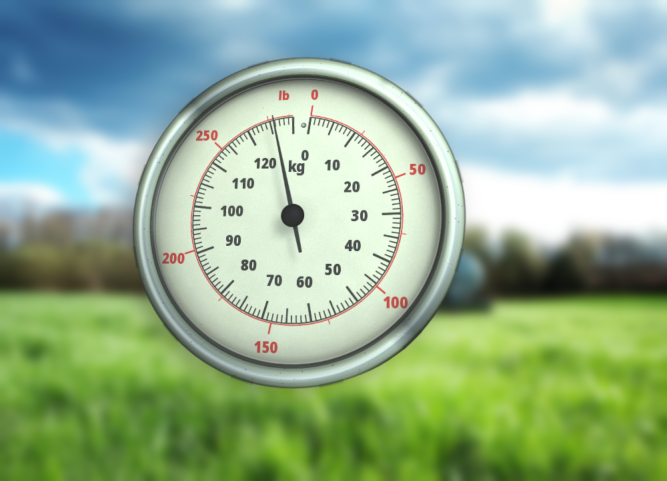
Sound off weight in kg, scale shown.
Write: 126 kg
